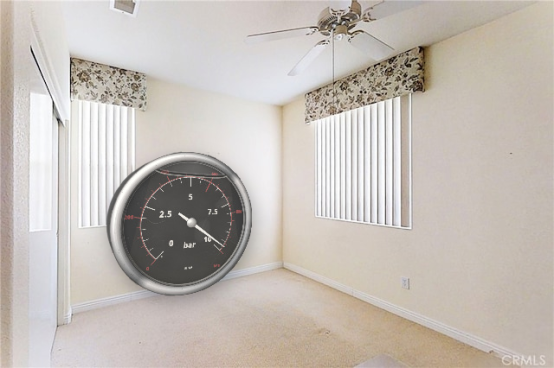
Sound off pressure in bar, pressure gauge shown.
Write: 9.75 bar
